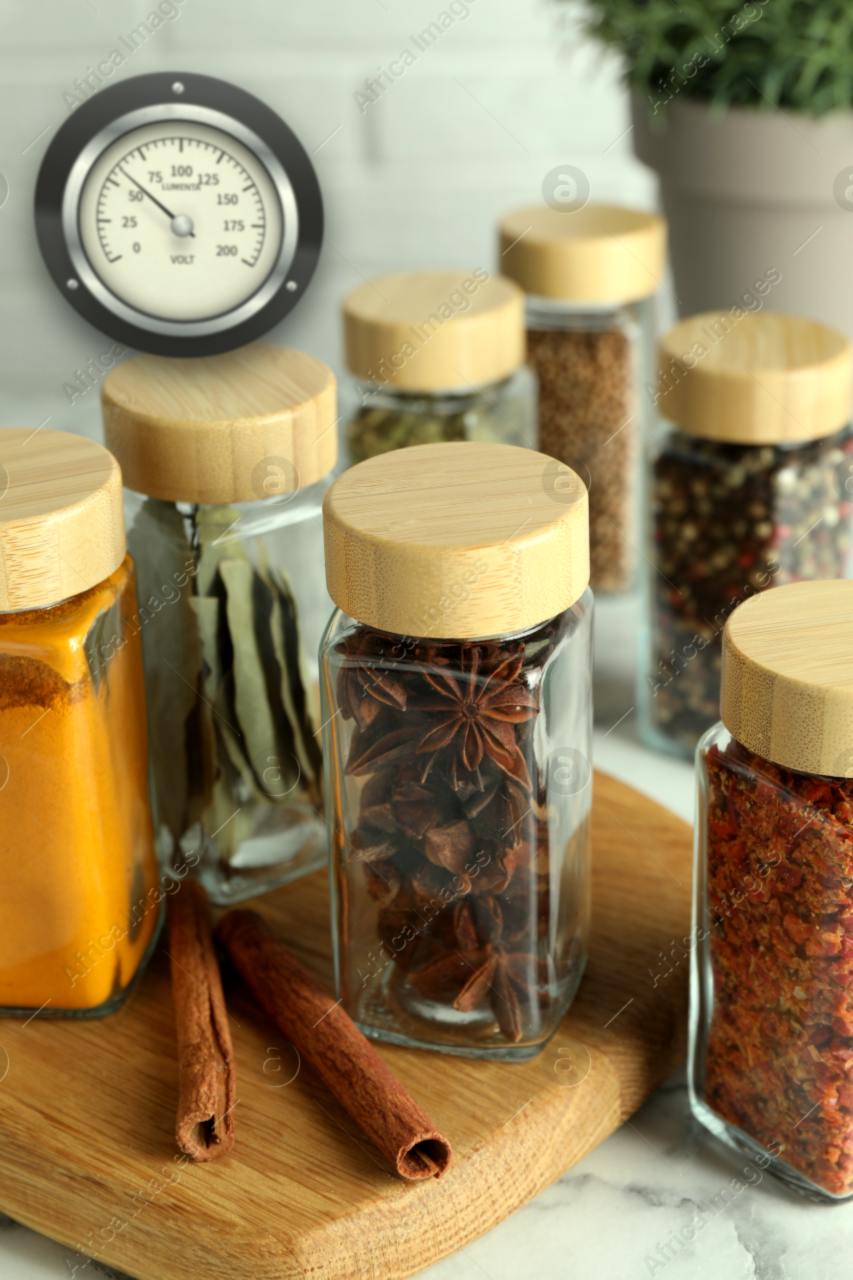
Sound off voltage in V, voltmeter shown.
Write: 60 V
